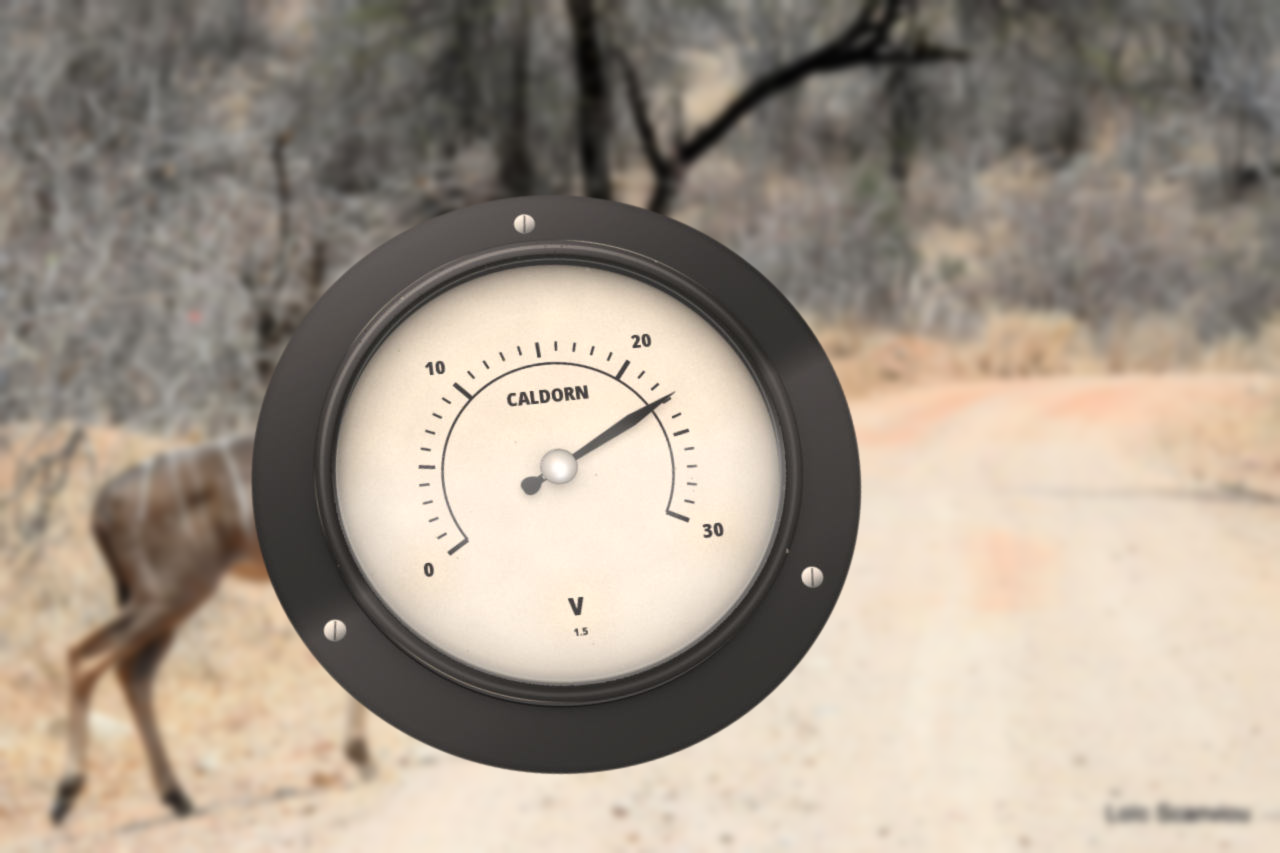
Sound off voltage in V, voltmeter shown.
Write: 23 V
